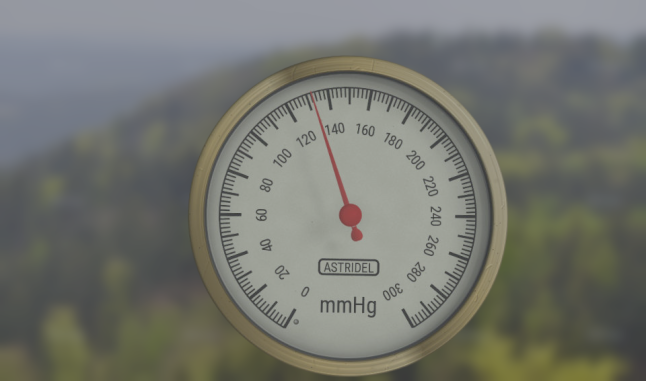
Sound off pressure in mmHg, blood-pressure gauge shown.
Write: 132 mmHg
